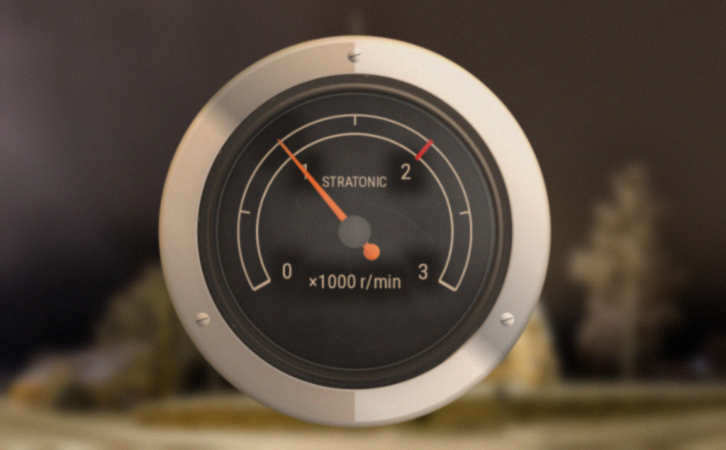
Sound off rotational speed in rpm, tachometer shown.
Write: 1000 rpm
